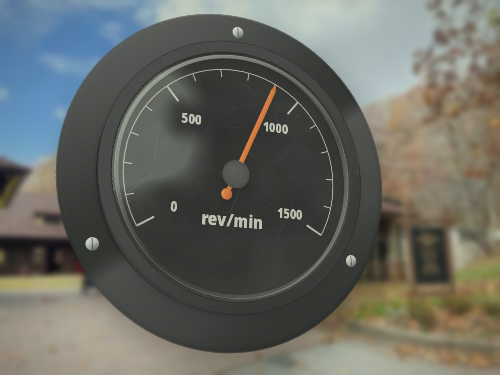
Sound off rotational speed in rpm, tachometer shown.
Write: 900 rpm
